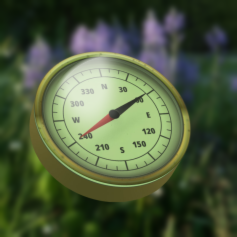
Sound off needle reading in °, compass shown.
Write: 240 °
